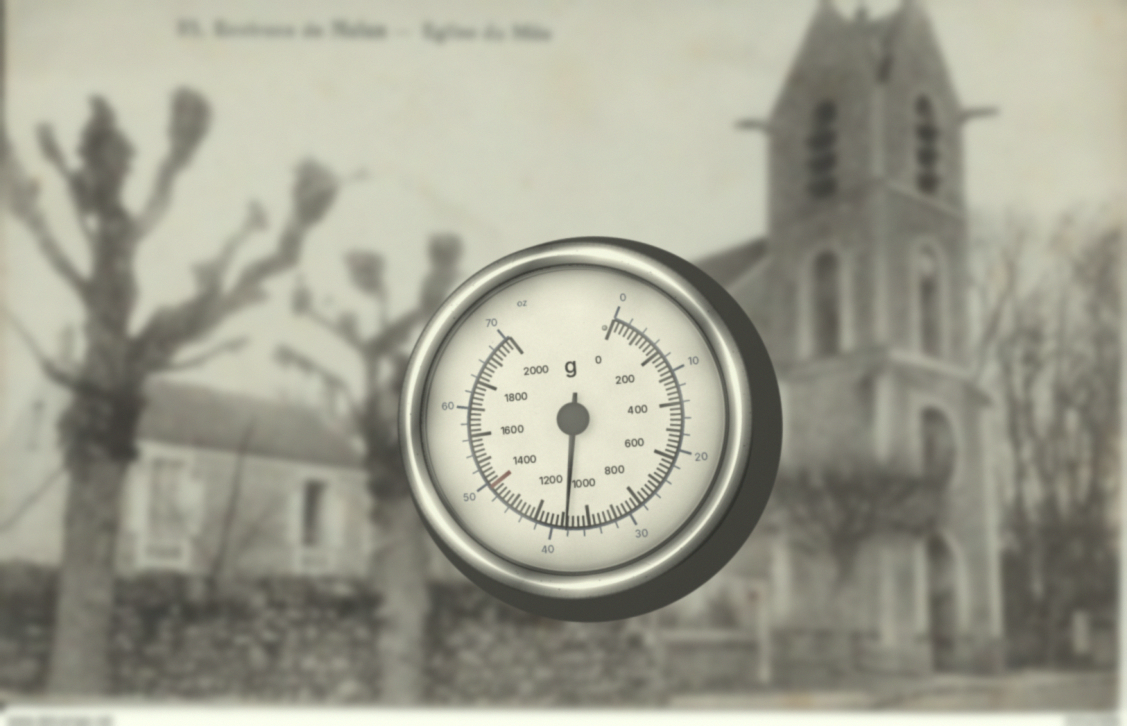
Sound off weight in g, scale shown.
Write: 1080 g
